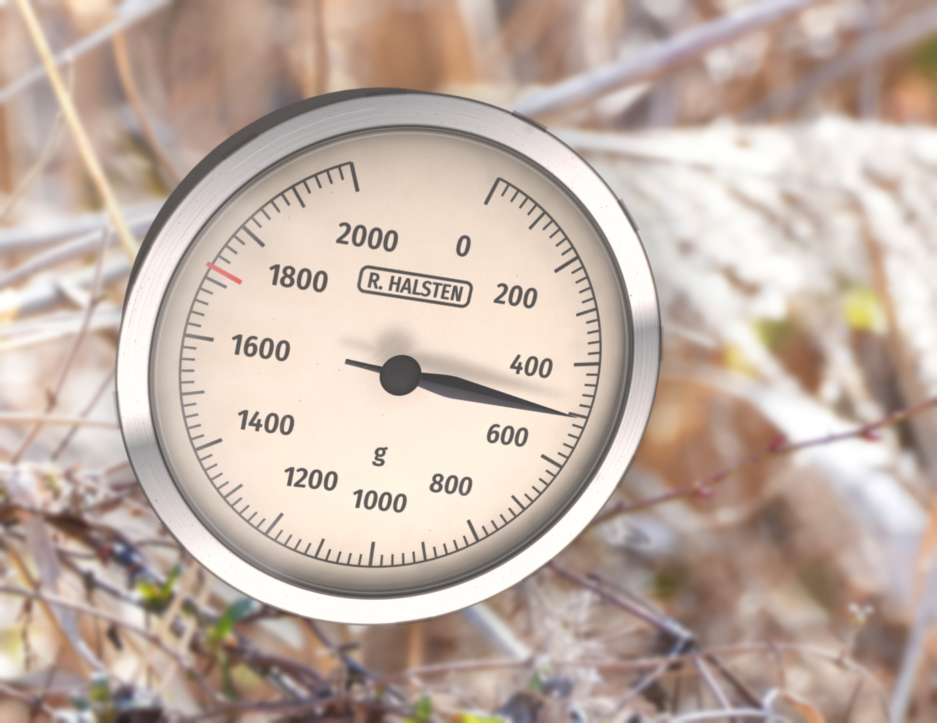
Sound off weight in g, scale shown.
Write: 500 g
